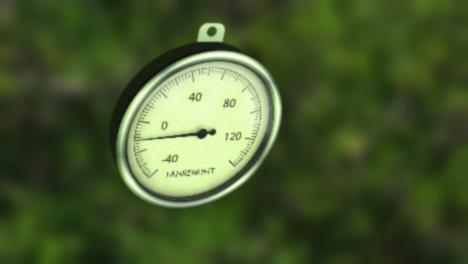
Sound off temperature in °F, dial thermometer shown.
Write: -10 °F
